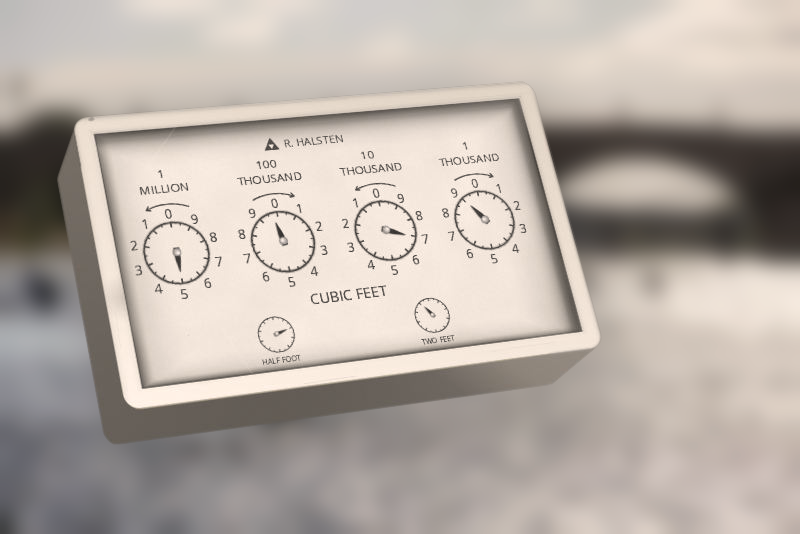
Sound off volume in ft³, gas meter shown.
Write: 496900 ft³
